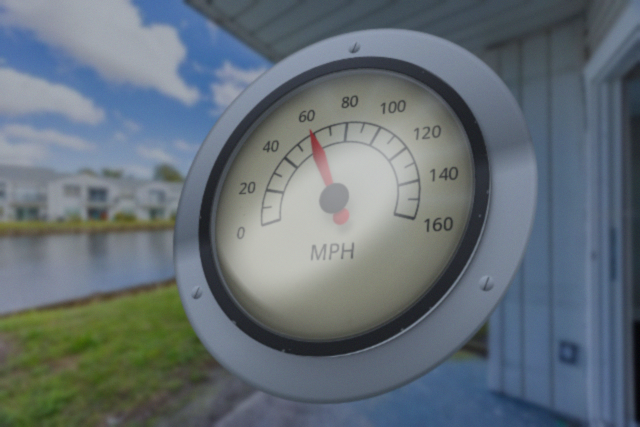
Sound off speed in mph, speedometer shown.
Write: 60 mph
